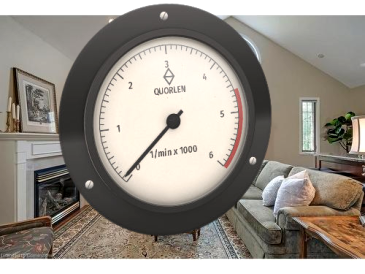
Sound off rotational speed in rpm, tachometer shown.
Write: 100 rpm
